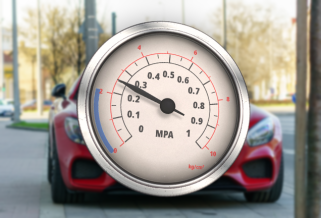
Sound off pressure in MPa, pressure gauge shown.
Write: 0.25 MPa
